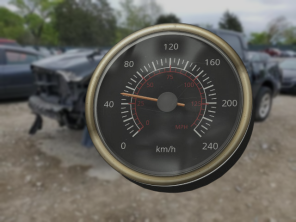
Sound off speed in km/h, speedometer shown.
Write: 50 km/h
